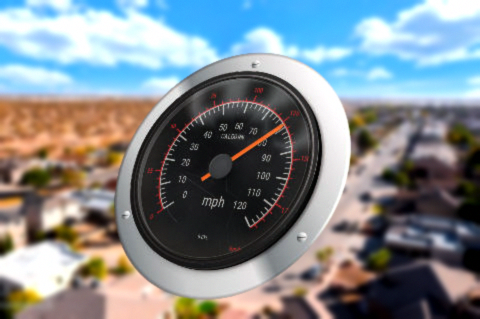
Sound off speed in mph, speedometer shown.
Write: 80 mph
